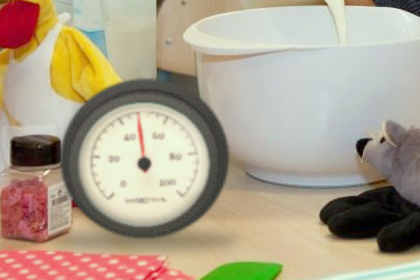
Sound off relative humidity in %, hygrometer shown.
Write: 48 %
